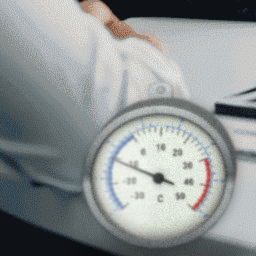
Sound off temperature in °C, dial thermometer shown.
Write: -10 °C
